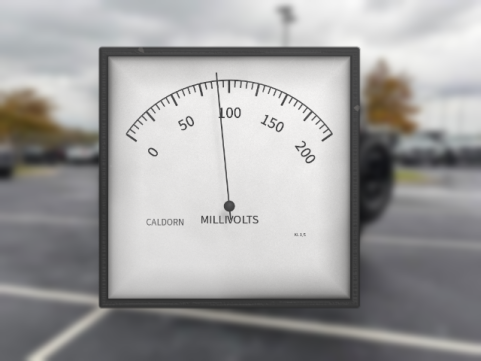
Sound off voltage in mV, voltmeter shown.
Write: 90 mV
